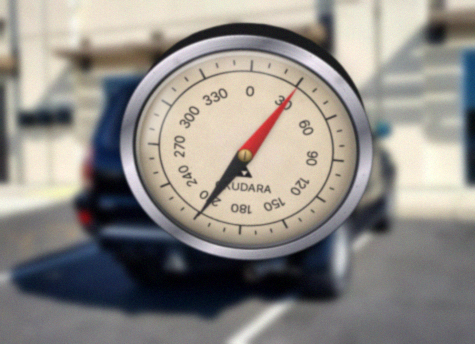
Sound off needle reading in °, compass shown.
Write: 30 °
